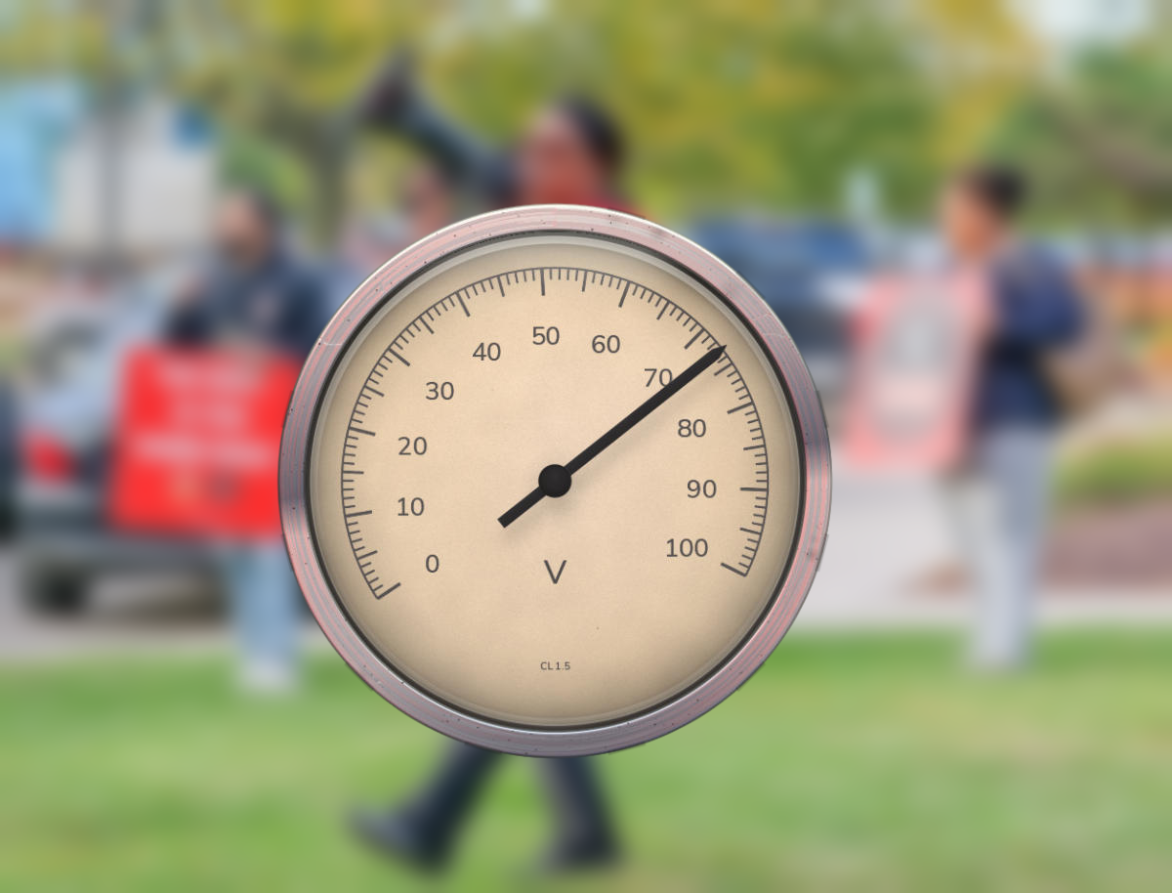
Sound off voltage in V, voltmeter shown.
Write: 73 V
